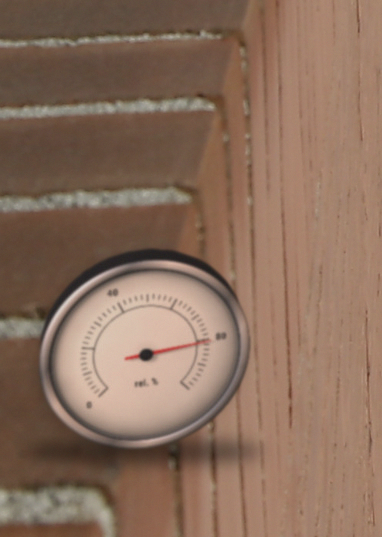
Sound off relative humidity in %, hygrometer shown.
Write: 80 %
